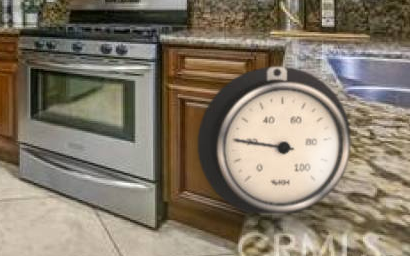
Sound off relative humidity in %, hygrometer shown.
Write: 20 %
